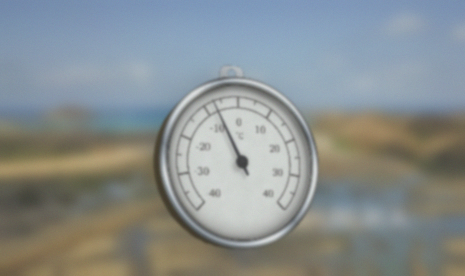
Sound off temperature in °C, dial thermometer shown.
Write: -7.5 °C
